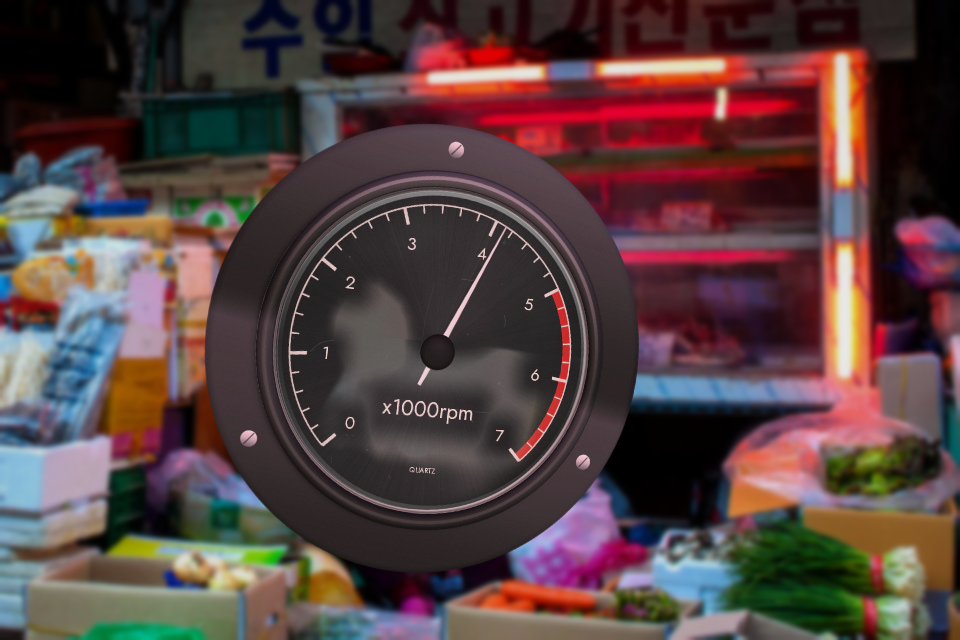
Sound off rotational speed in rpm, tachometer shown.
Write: 4100 rpm
